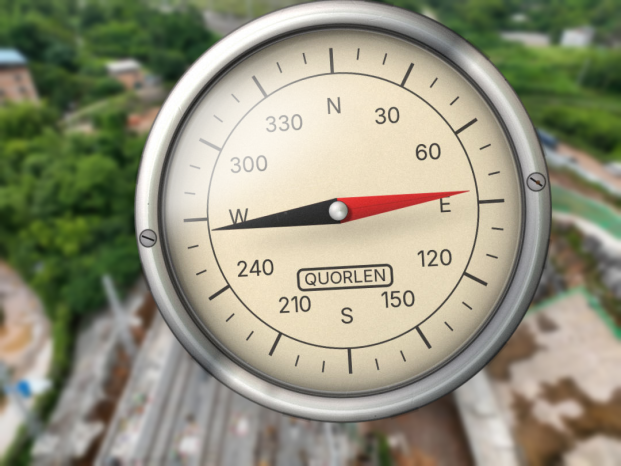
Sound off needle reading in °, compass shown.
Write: 85 °
